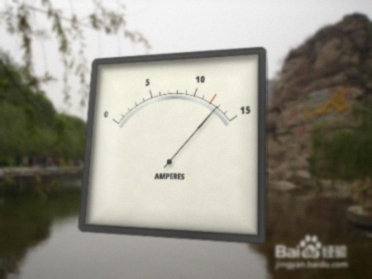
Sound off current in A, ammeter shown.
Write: 13 A
